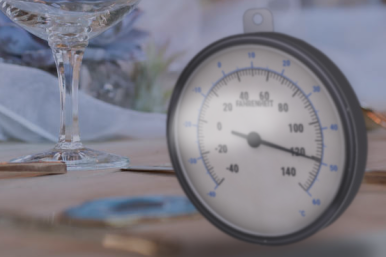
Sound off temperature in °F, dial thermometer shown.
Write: 120 °F
